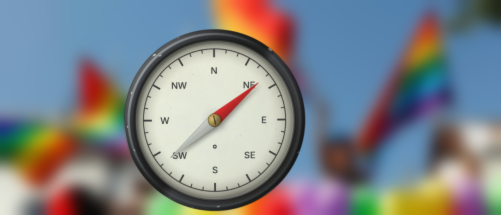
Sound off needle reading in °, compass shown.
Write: 50 °
